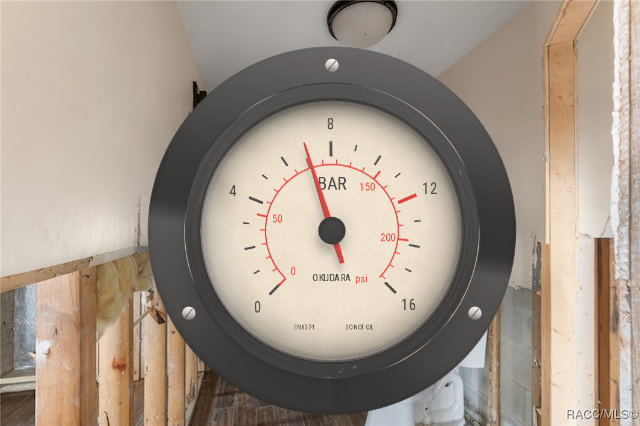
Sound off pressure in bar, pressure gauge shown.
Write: 7 bar
